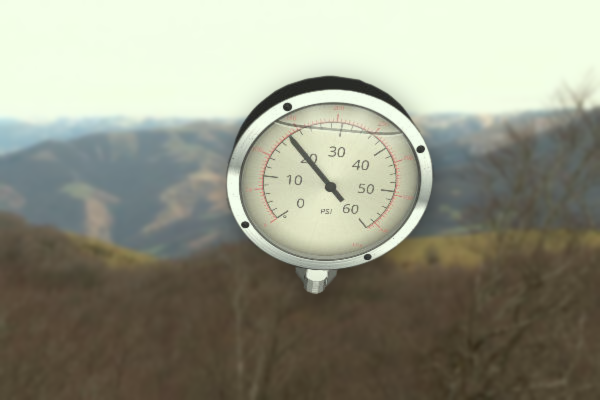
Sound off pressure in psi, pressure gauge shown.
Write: 20 psi
